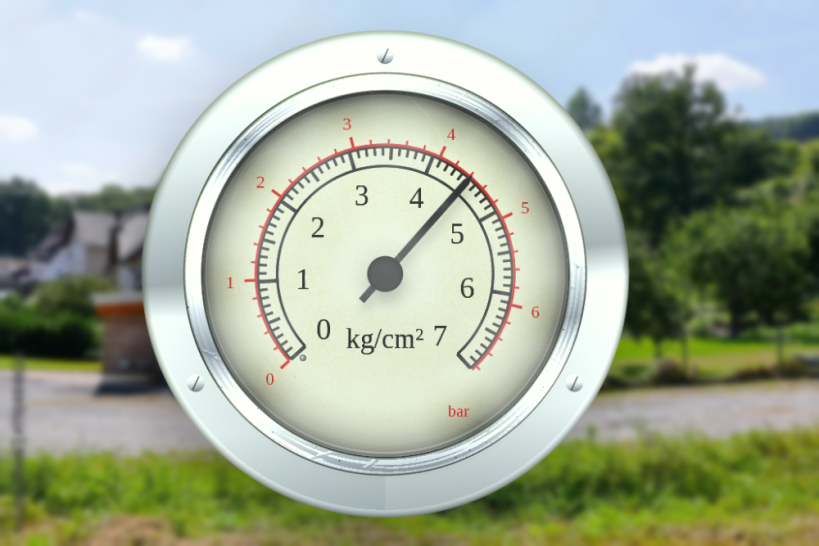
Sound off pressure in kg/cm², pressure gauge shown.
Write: 4.5 kg/cm²
